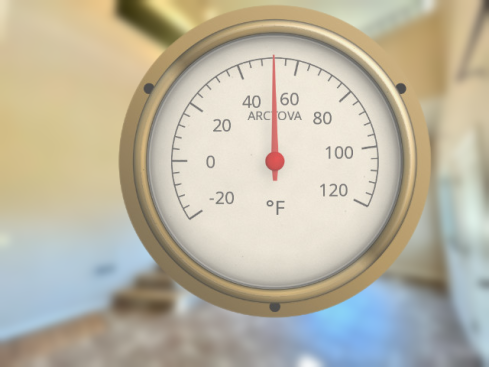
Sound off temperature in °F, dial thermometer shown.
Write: 52 °F
